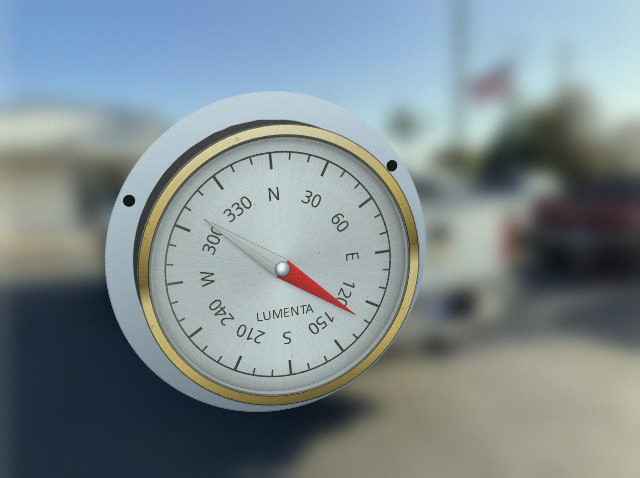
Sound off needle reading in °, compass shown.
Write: 130 °
